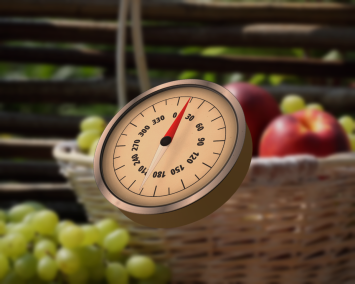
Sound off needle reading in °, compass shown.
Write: 15 °
